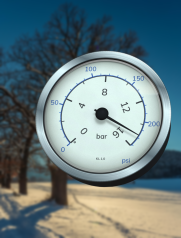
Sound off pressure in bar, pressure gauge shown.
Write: 15 bar
